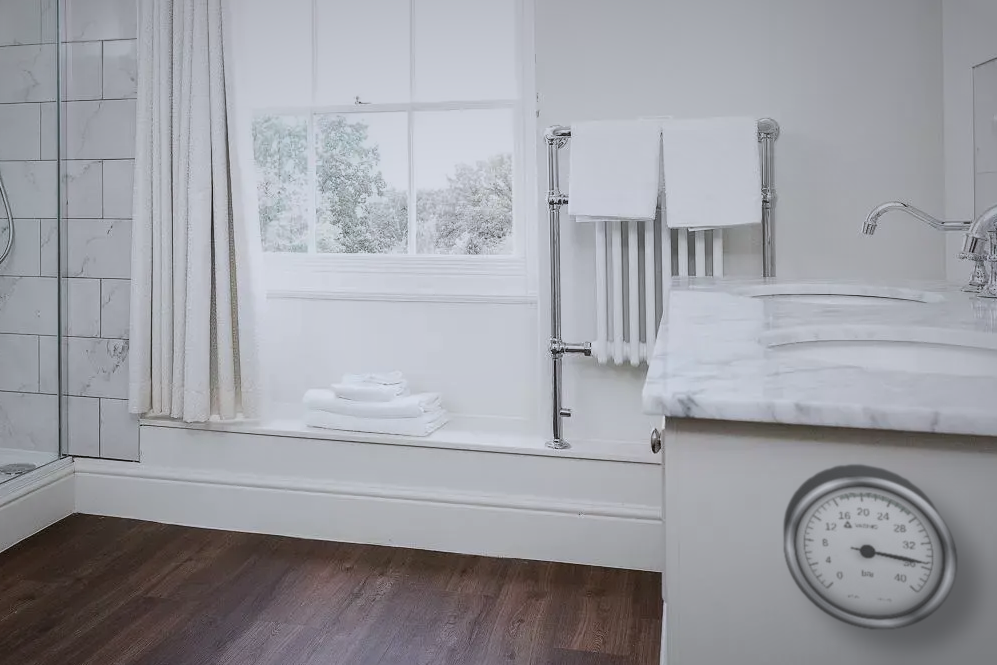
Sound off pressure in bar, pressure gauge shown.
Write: 35 bar
